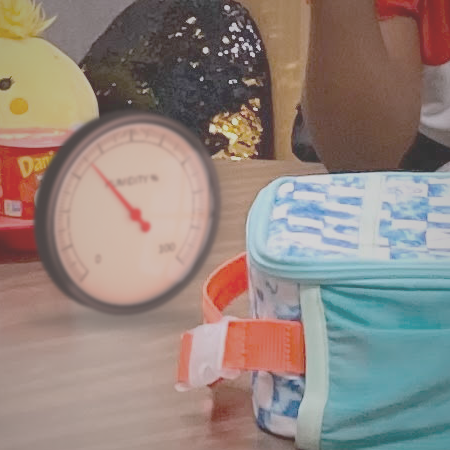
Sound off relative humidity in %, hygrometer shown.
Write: 35 %
